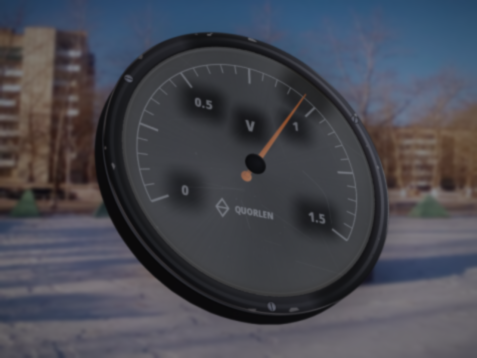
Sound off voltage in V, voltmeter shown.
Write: 0.95 V
